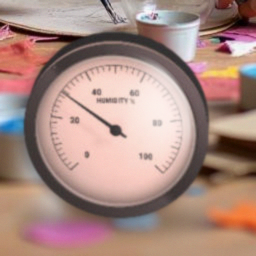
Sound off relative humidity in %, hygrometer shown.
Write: 30 %
